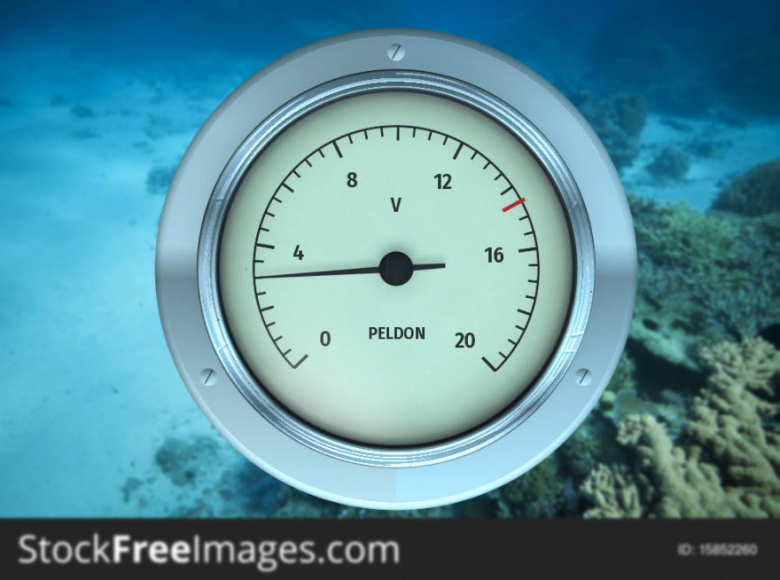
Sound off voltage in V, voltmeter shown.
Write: 3 V
